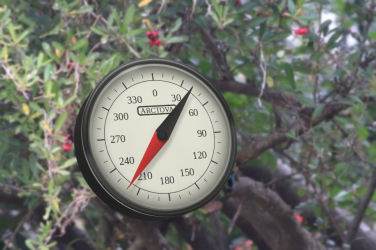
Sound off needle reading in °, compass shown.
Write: 220 °
